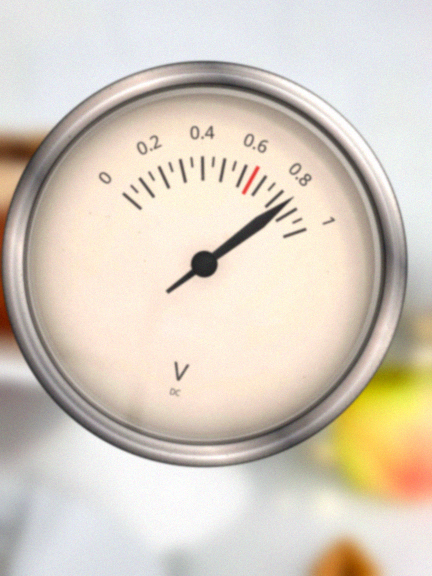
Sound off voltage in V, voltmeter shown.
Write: 0.85 V
